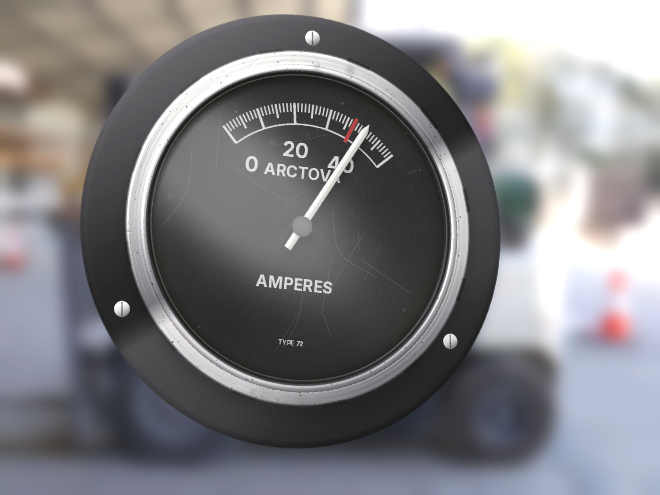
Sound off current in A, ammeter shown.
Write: 40 A
